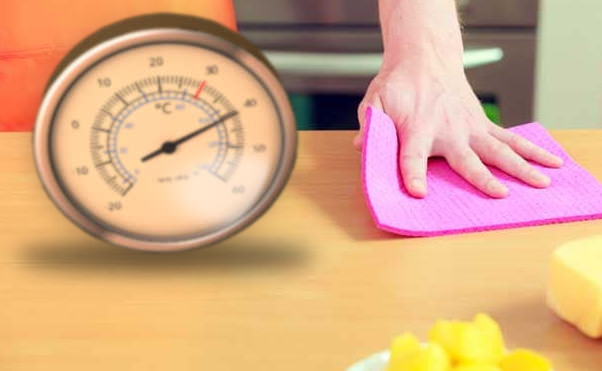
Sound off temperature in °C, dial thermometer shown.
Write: 40 °C
